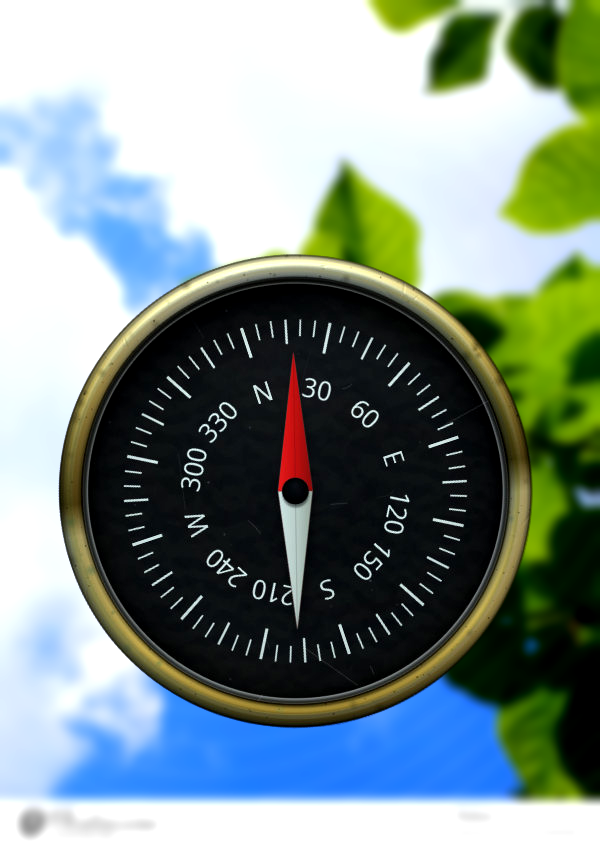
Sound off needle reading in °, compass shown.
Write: 17.5 °
